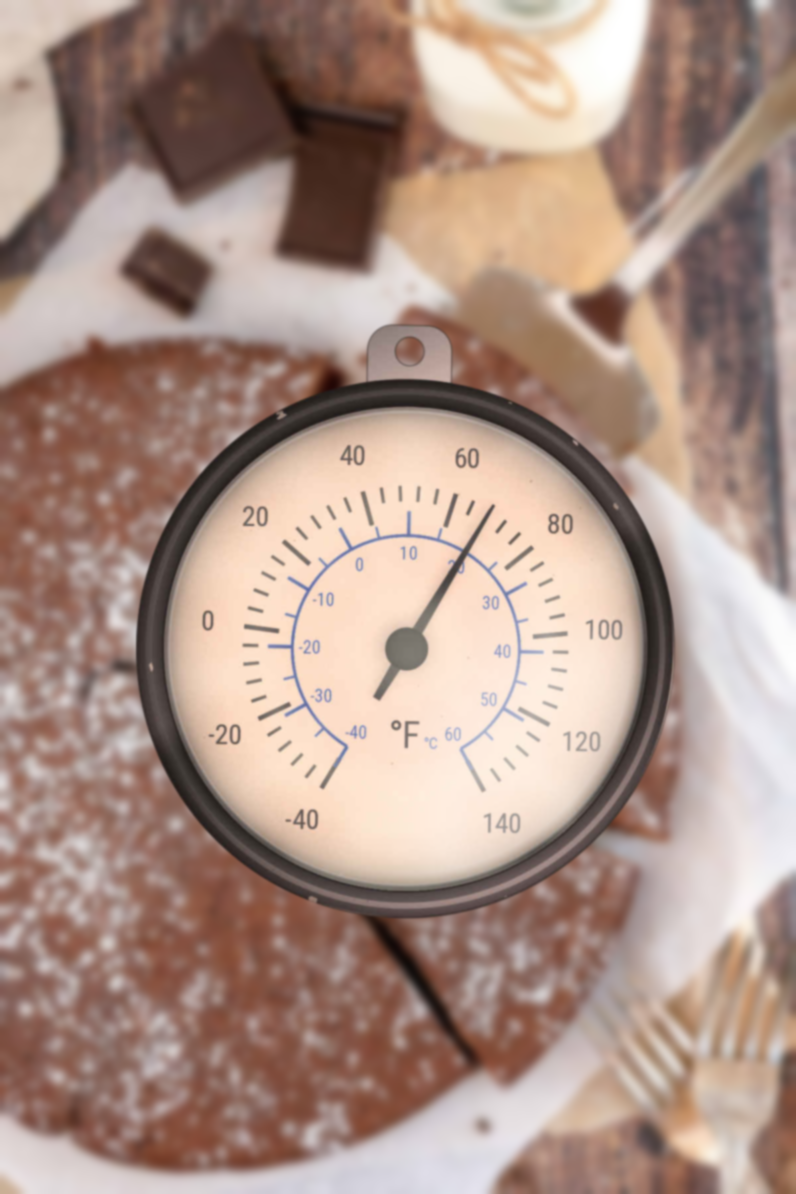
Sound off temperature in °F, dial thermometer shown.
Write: 68 °F
